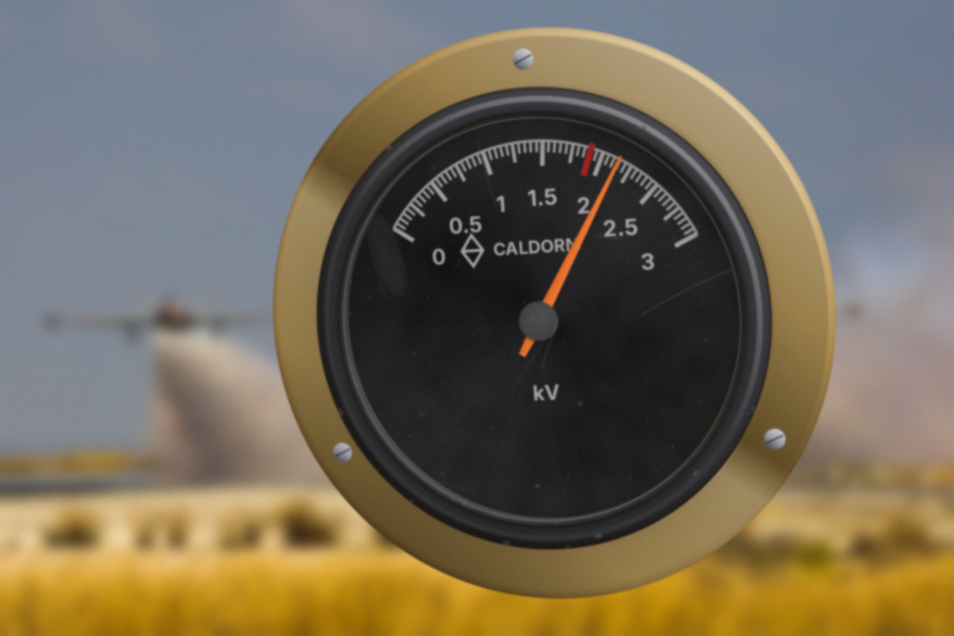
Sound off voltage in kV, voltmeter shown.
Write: 2.15 kV
